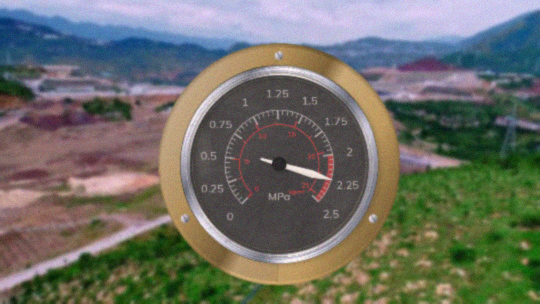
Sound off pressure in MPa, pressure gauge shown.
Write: 2.25 MPa
